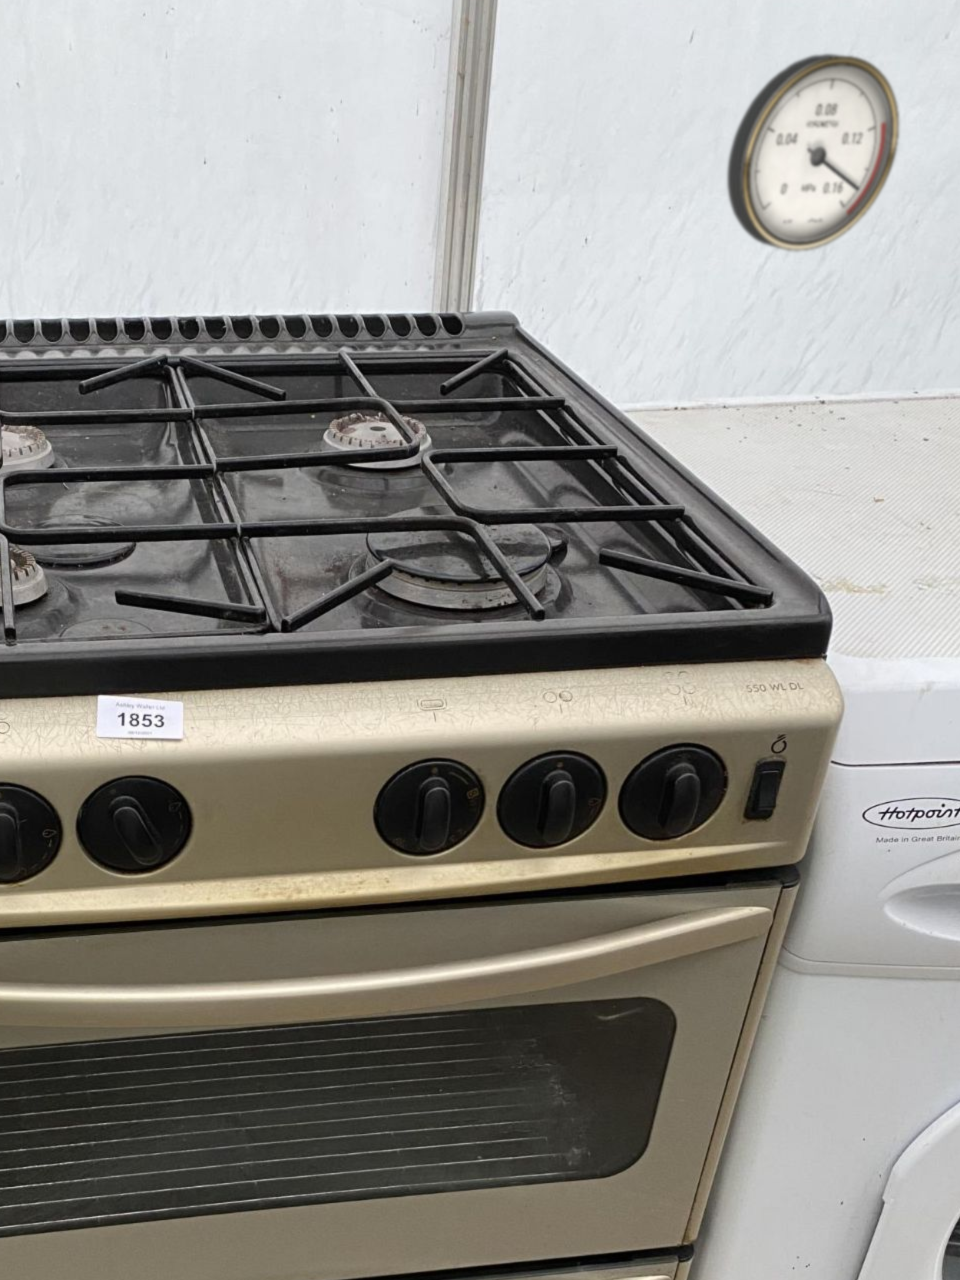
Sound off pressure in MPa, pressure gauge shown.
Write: 0.15 MPa
